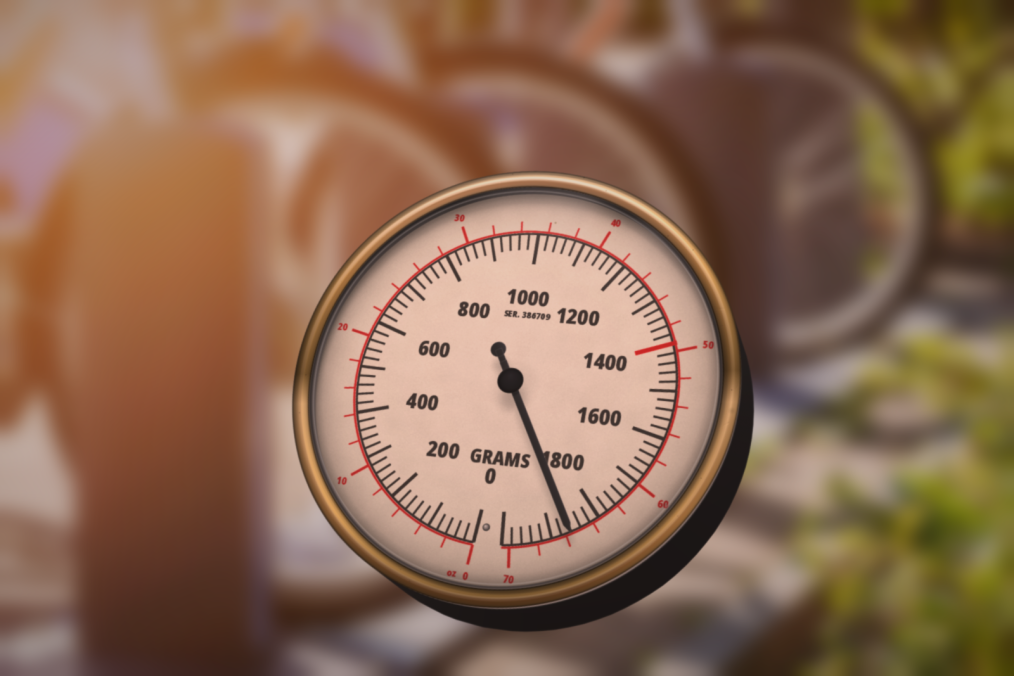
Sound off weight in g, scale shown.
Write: 1860 g
